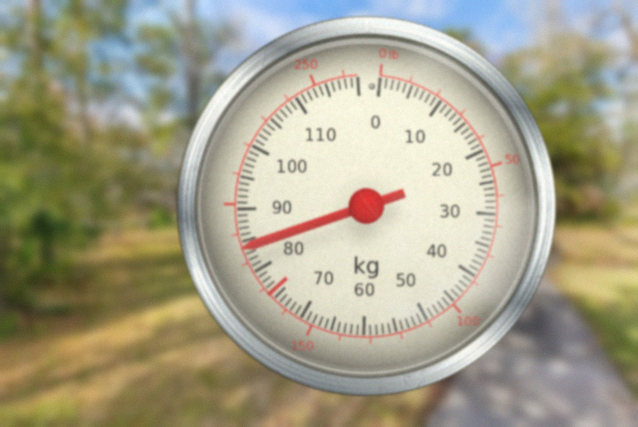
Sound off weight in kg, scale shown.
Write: 84 kg
